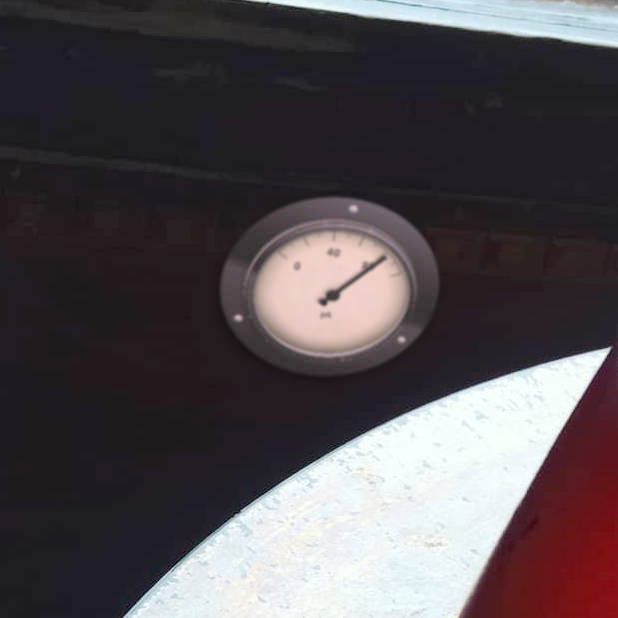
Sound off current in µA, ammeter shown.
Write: 80 µA
